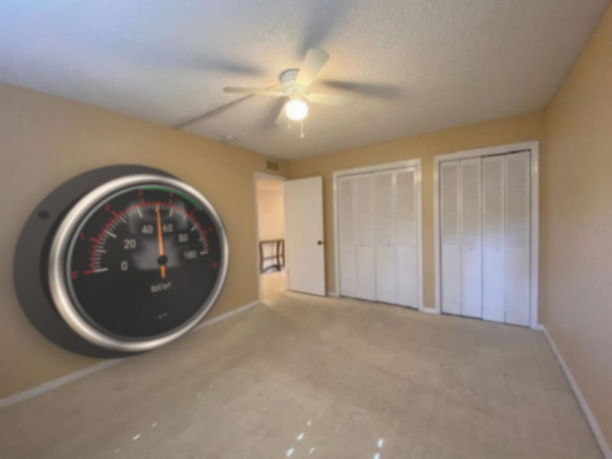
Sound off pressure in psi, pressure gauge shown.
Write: 50 psi
